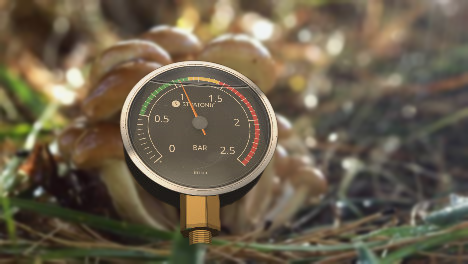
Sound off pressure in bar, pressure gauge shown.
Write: 1.05 bar
